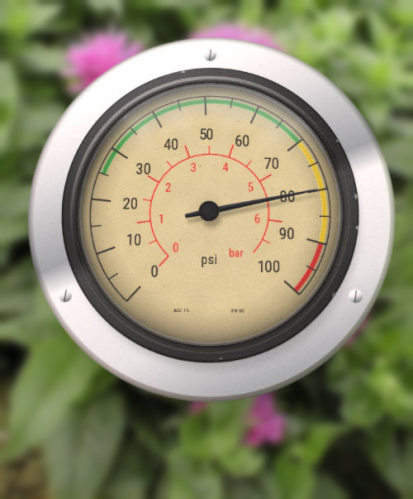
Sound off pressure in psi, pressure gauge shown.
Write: 80 psi
